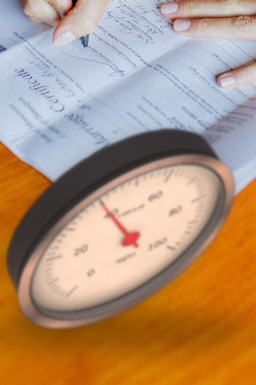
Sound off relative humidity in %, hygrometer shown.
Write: 40 %
